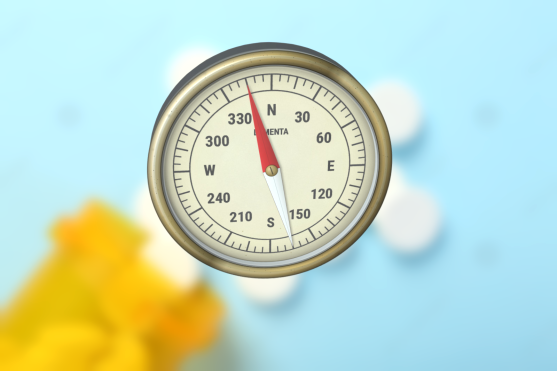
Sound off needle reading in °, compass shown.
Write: 345 °
